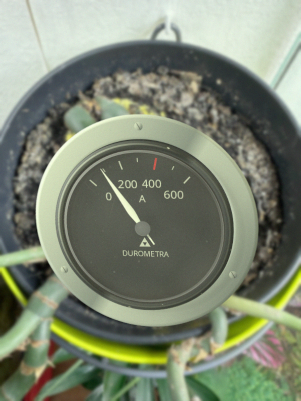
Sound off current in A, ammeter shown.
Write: 100 A
